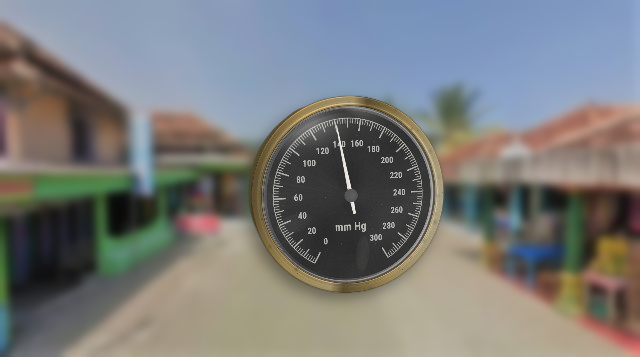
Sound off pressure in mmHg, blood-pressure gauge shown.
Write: 140 mmHg
